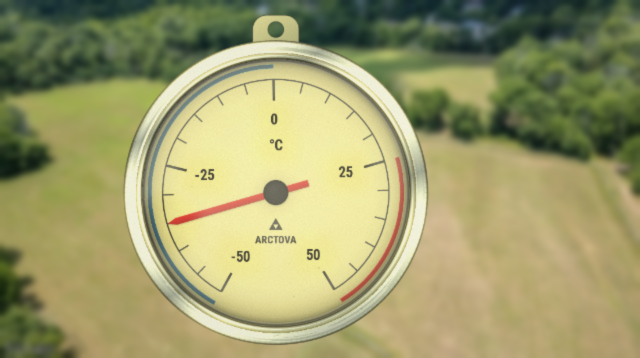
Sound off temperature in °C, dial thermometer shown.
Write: -35 °C
